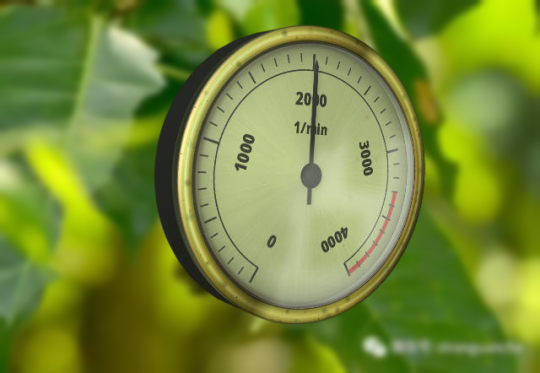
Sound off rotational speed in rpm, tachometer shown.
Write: 2000 rpm
